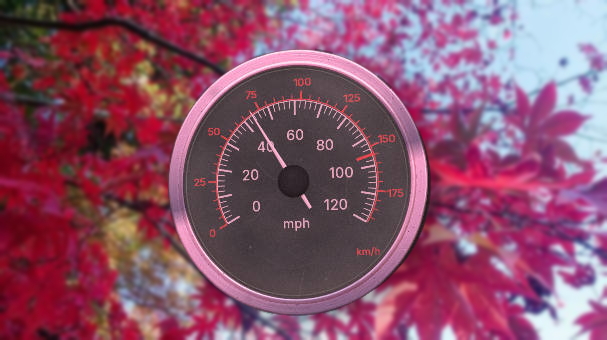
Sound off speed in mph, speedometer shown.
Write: 44 mph
